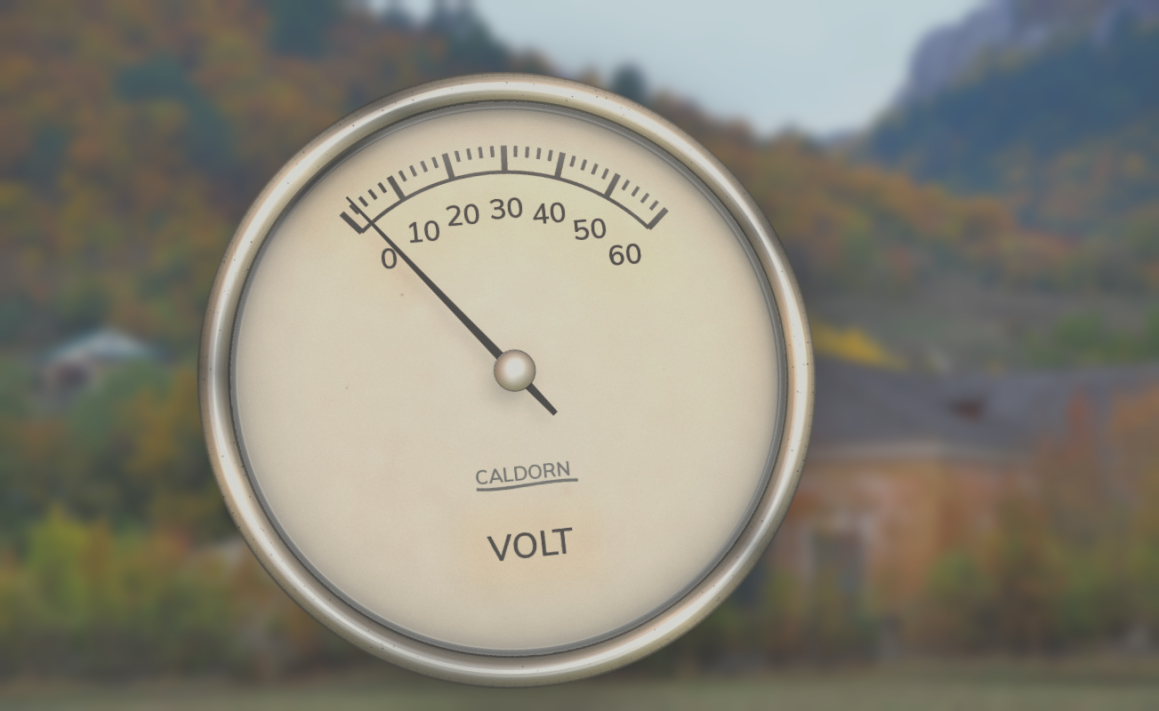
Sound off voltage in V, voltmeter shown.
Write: 2 V
